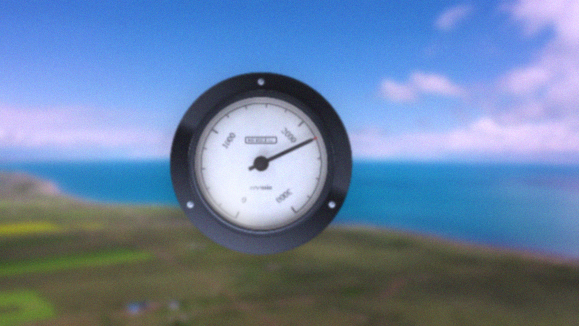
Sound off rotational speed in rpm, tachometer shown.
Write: 2200 rpm
